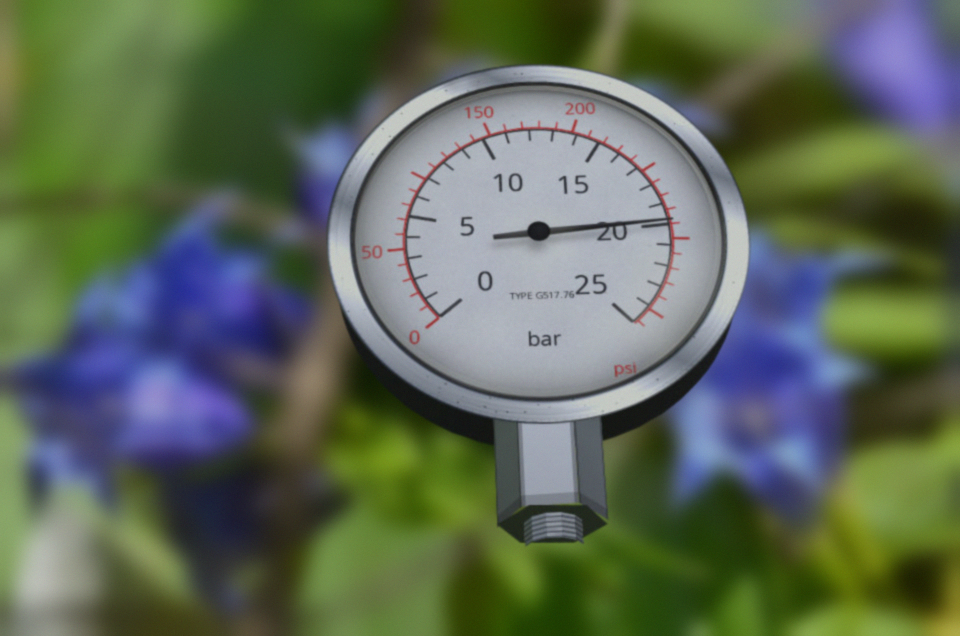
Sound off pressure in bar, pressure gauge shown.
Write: 20 bar
